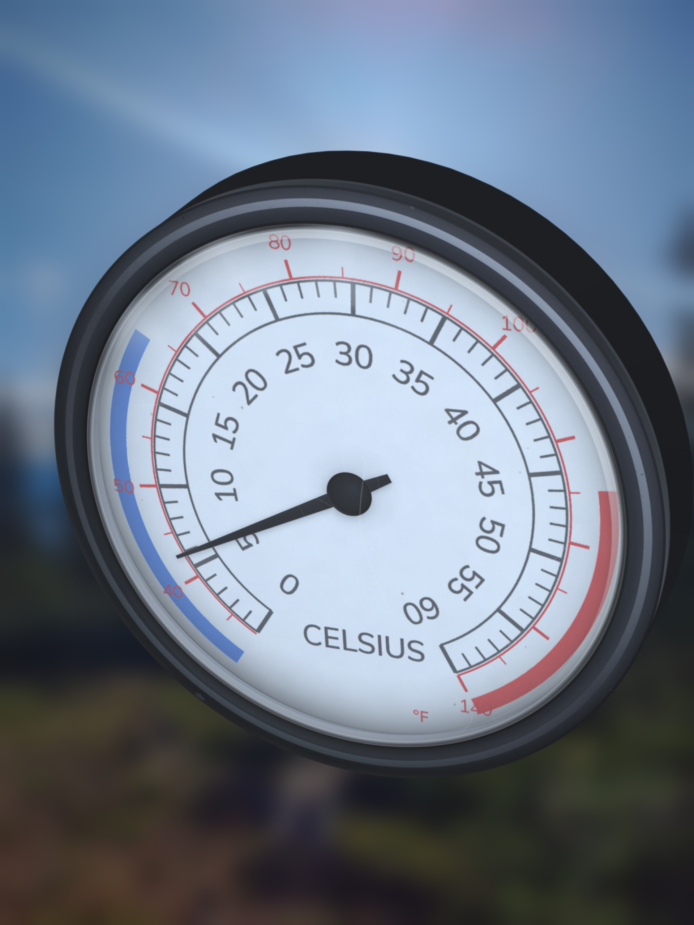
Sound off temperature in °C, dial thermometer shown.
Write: 6 °C
